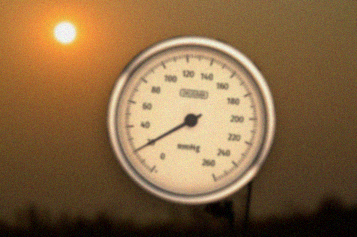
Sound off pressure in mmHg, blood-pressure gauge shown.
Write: 20 mmHg
